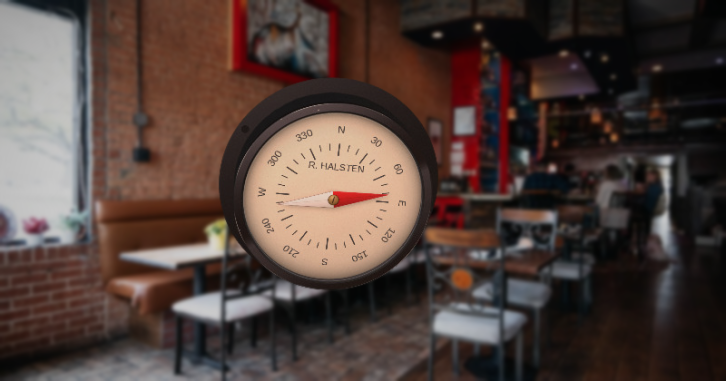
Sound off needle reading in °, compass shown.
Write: 80 °
